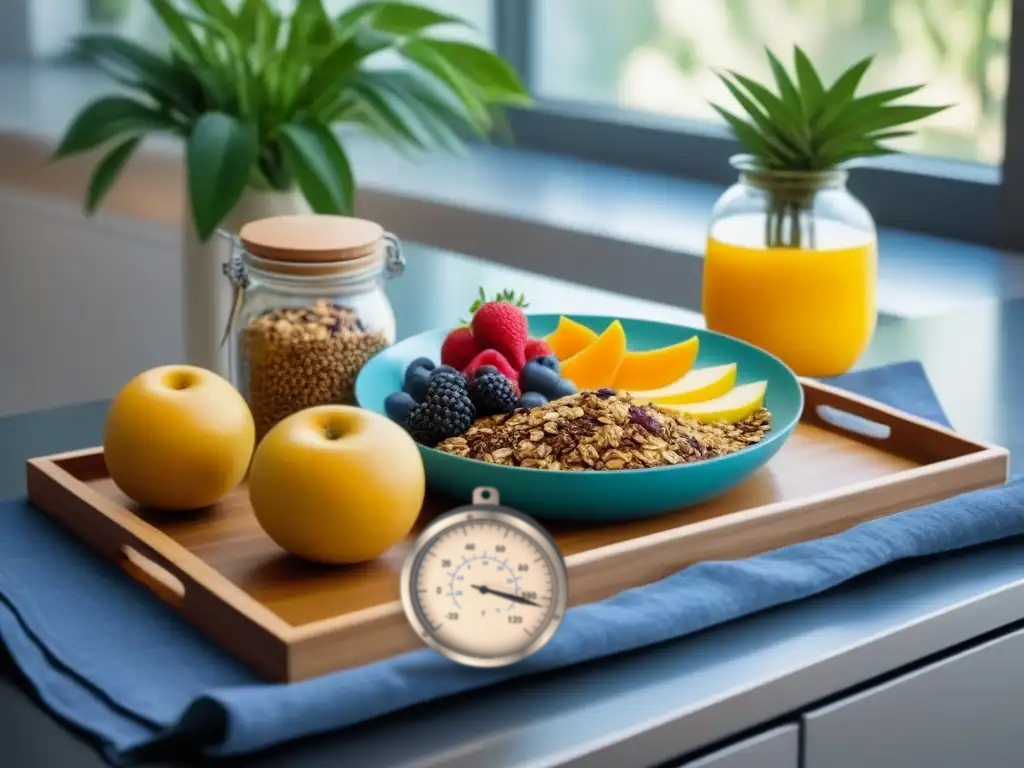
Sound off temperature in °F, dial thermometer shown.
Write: 104 °F
